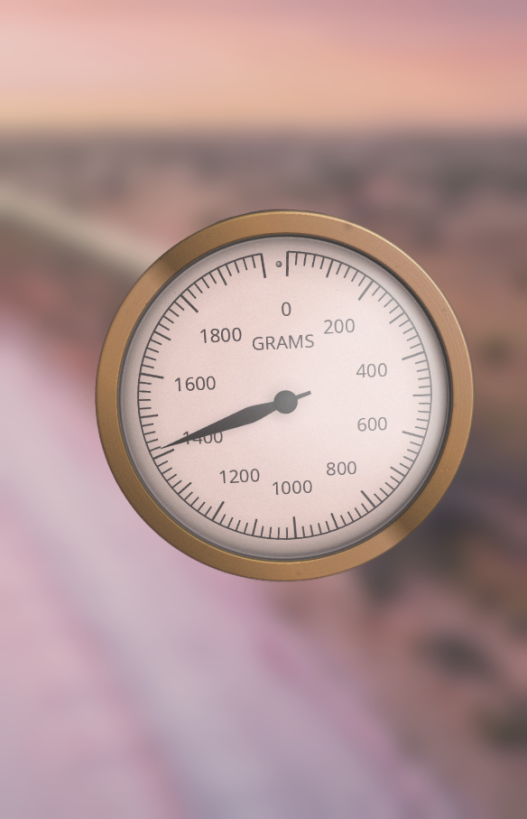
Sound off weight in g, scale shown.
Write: 1420 g
